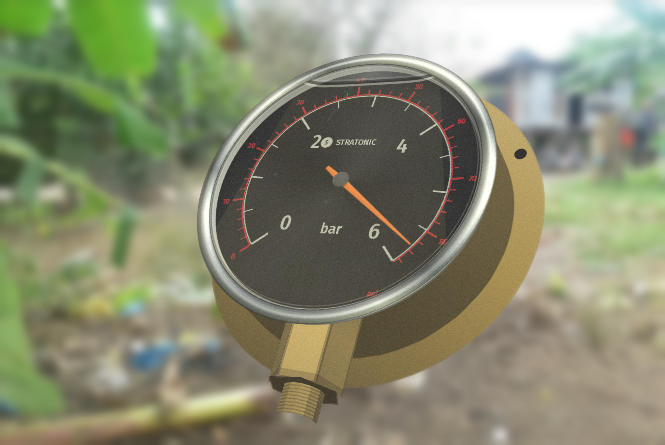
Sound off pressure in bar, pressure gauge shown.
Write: 5.75 bar
